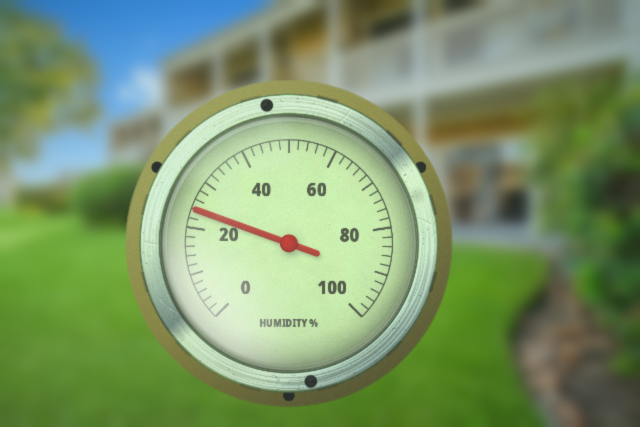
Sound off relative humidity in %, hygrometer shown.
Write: 24 %
